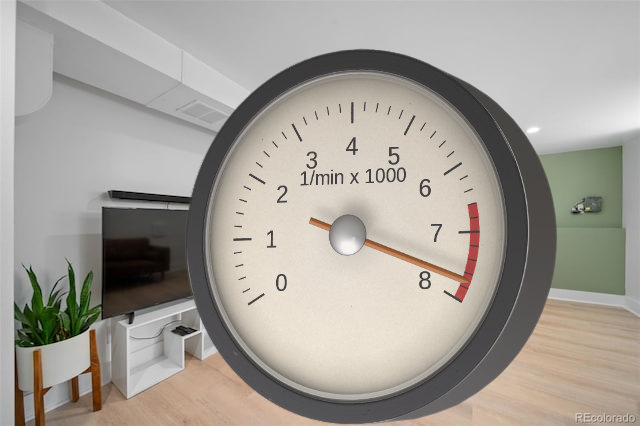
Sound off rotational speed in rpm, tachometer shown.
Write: 7700 rpm
